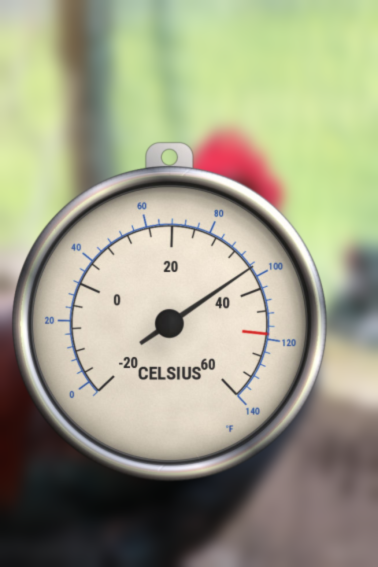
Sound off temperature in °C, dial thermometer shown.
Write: 36 °C
